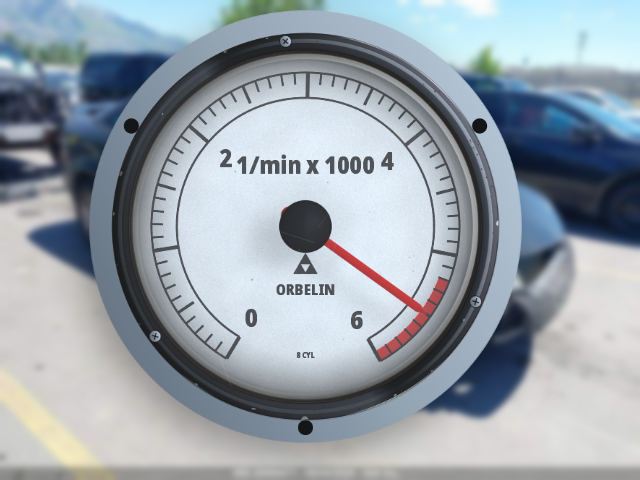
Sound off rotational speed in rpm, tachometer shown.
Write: 5500 rpm
